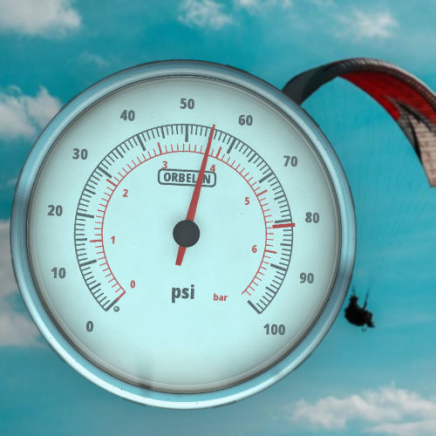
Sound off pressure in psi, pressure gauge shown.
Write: 55 psi
